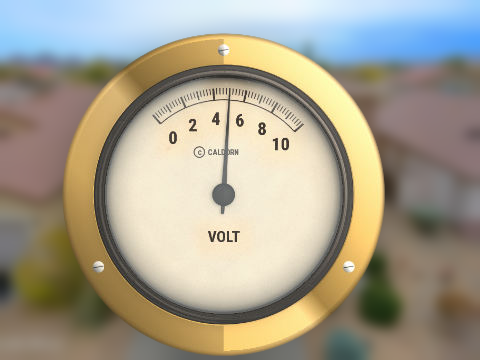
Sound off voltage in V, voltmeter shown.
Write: 5 V
